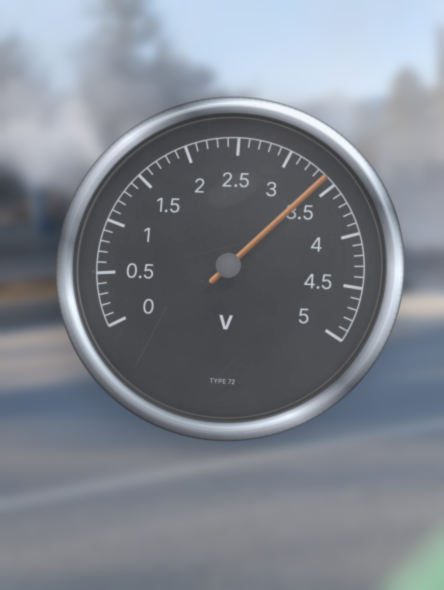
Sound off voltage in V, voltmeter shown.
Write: 3.4 V
